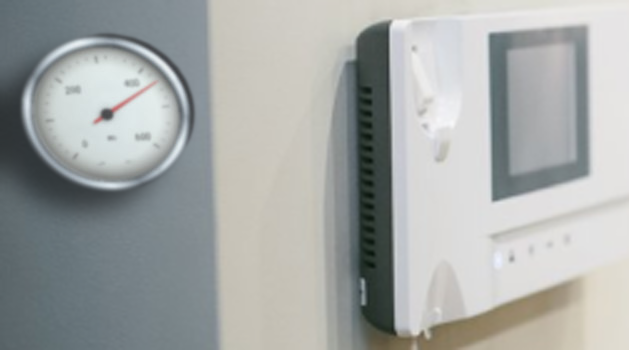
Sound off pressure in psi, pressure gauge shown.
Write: 440 psi
